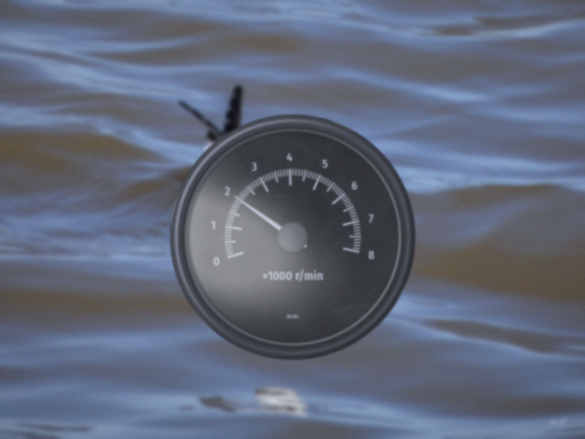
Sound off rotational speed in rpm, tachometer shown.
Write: 2000 rpm
